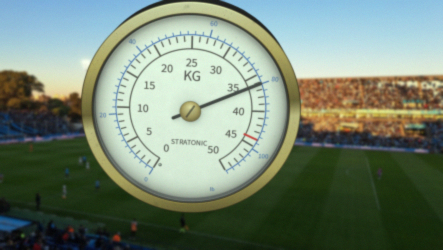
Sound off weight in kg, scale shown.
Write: 36 kg
